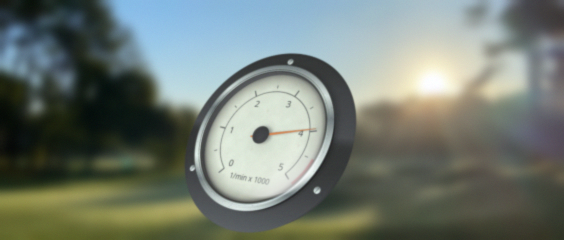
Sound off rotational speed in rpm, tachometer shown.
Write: 4000 rpm
